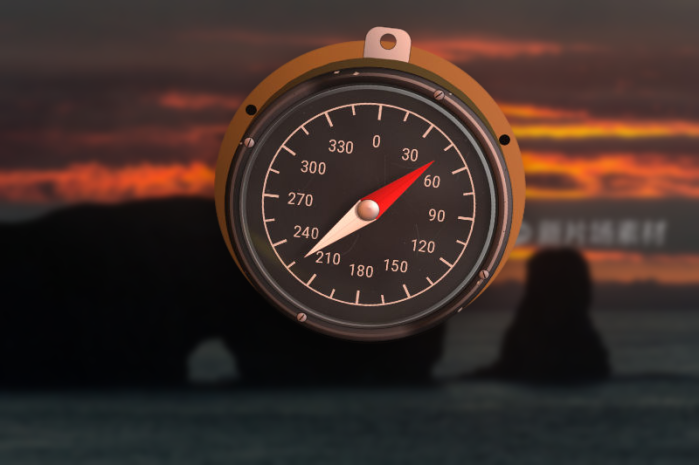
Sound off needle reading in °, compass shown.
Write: 45 °
